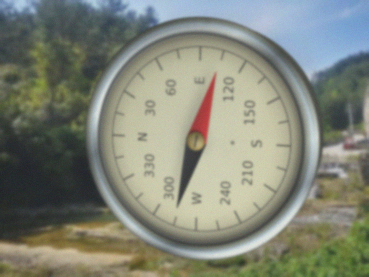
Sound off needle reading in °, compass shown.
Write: 105 °
